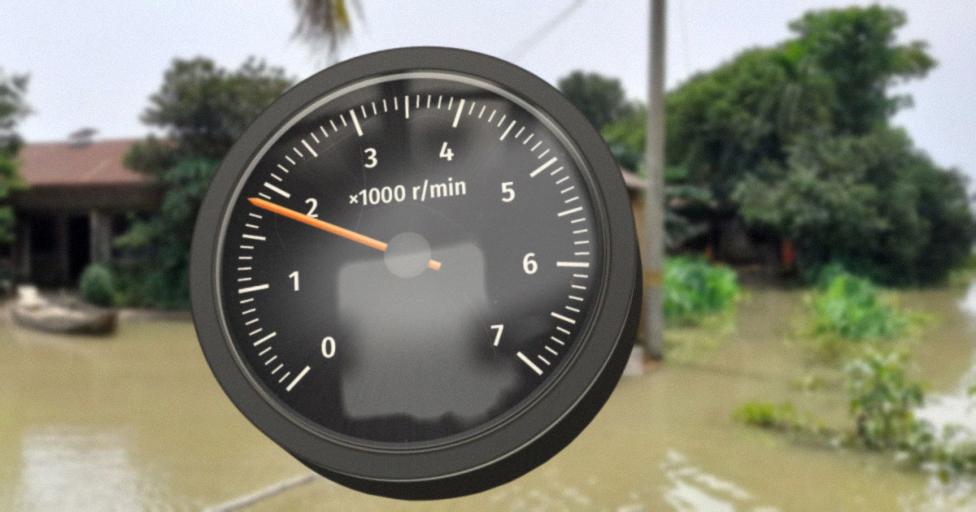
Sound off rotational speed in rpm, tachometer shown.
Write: 1800 rpm
